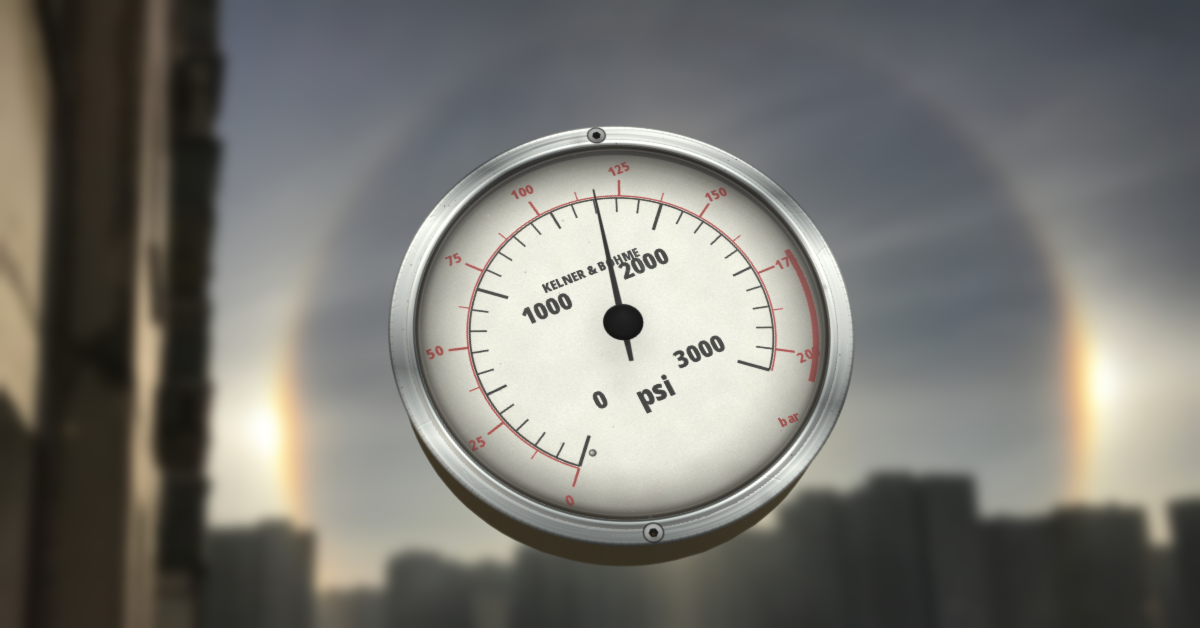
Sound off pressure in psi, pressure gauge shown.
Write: 1700 psi
